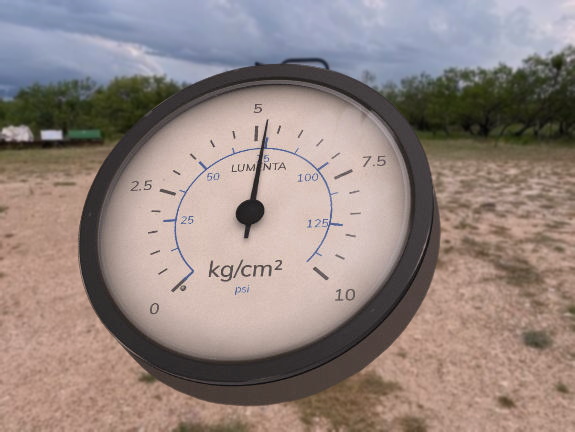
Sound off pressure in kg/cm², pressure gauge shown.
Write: 5.25 kg/cm²
